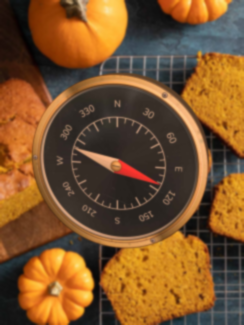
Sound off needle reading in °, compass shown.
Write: 110 °
